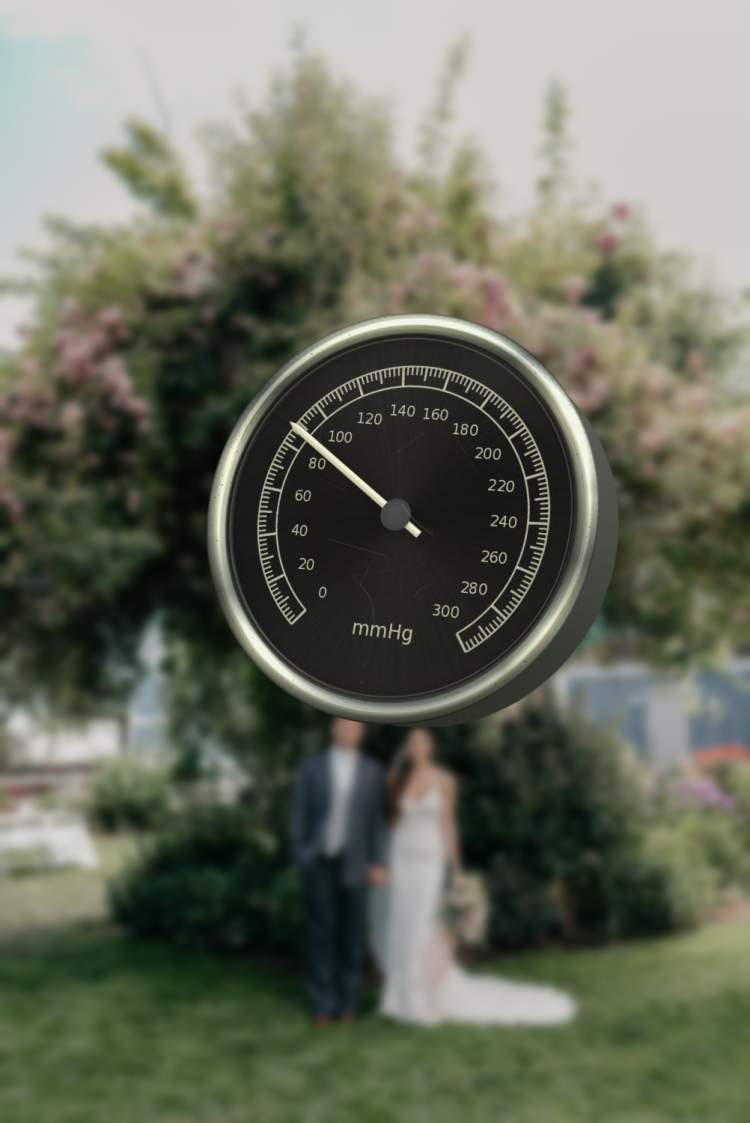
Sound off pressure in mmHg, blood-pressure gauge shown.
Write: 88 mmHg
